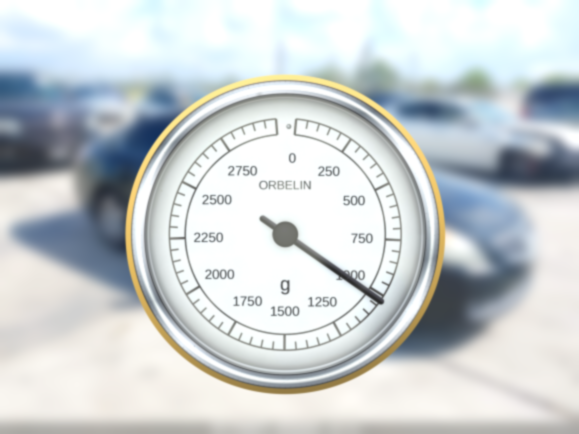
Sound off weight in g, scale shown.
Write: 1025 g
